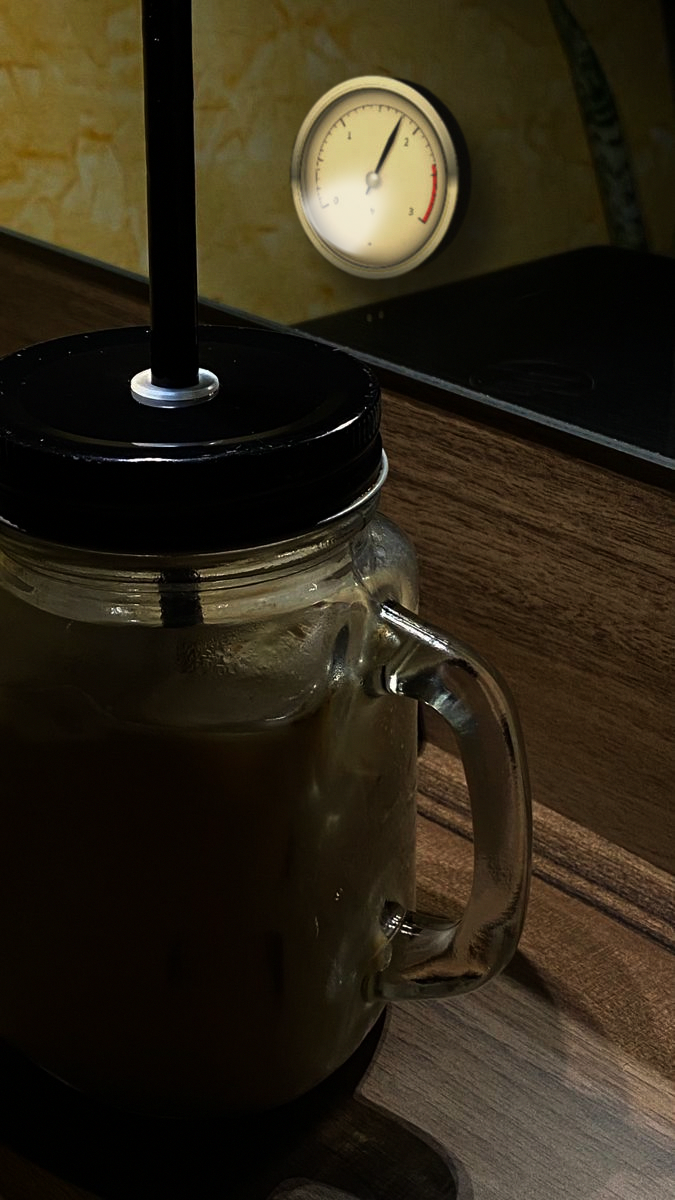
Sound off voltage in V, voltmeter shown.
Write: 1.8 V
